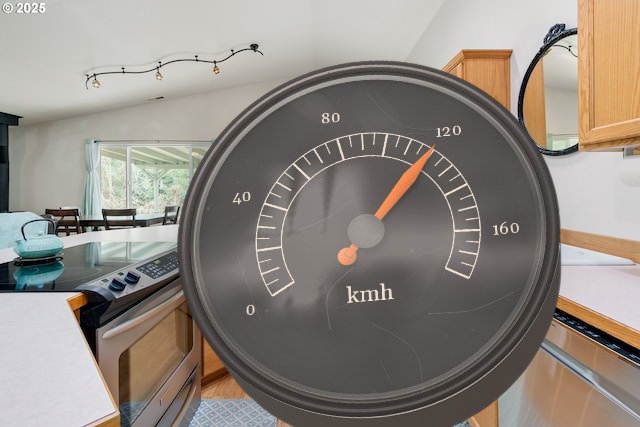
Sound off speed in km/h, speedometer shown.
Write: 120 km/h
